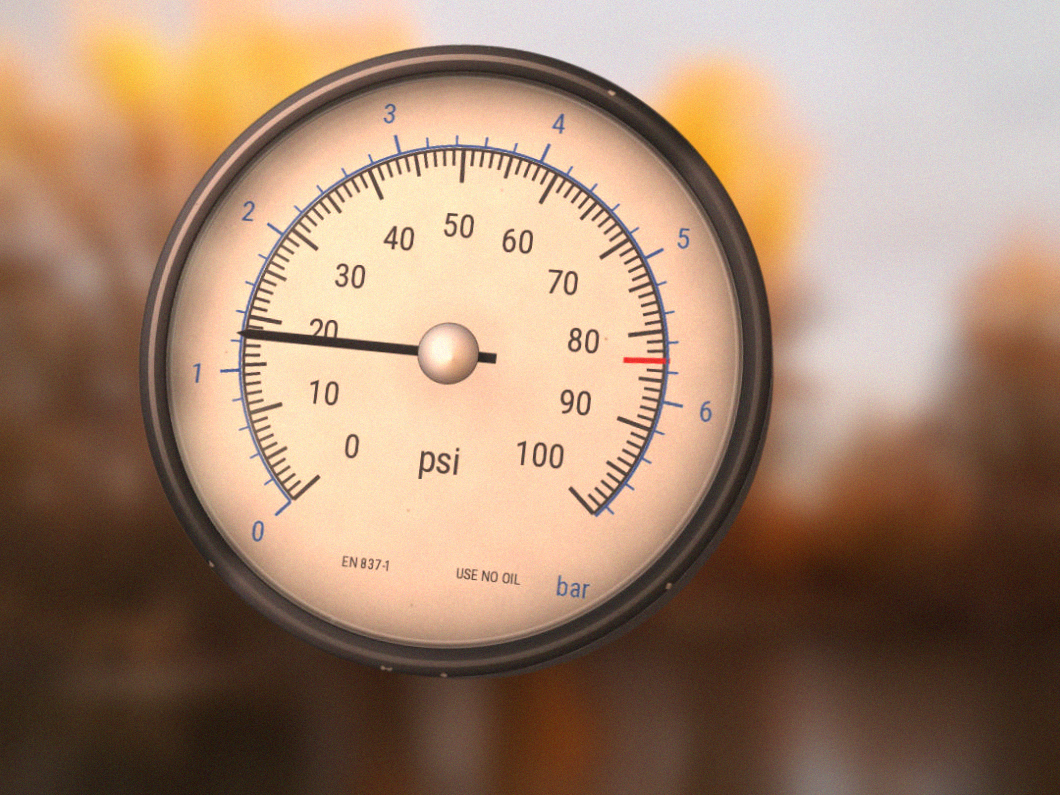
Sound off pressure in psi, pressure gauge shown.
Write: 18 psi
